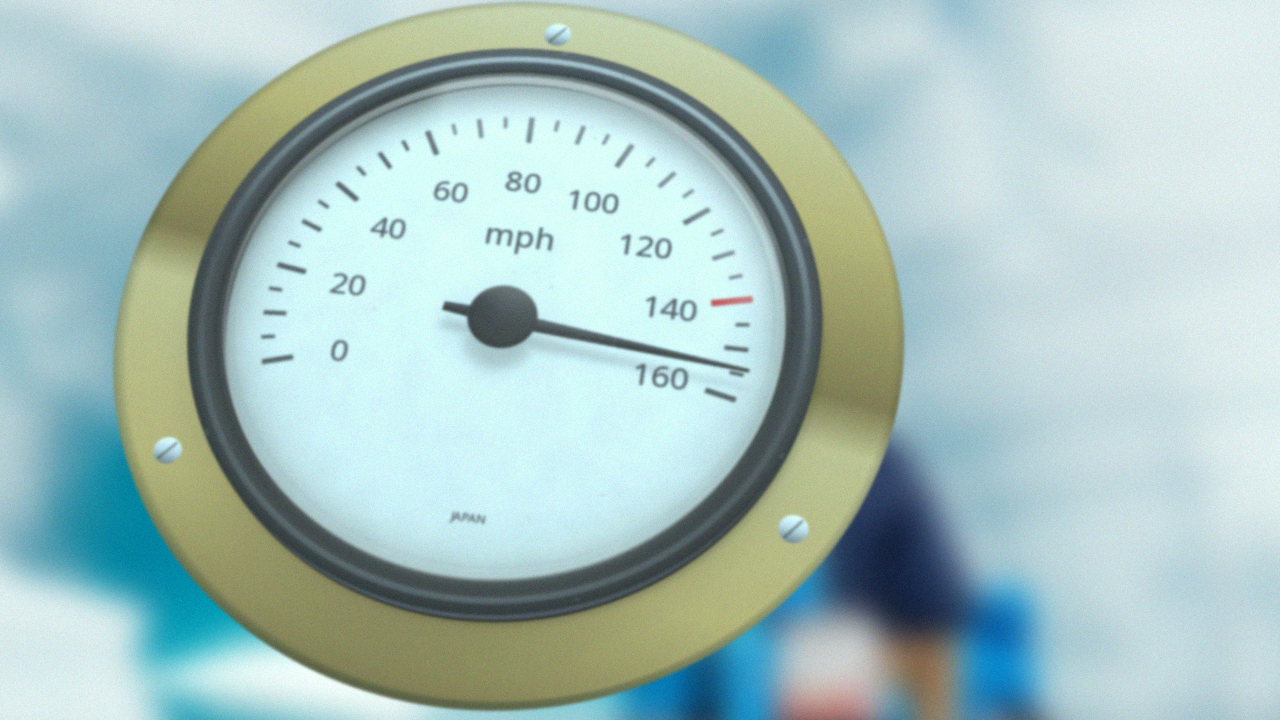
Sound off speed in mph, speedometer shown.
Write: 155 mph
